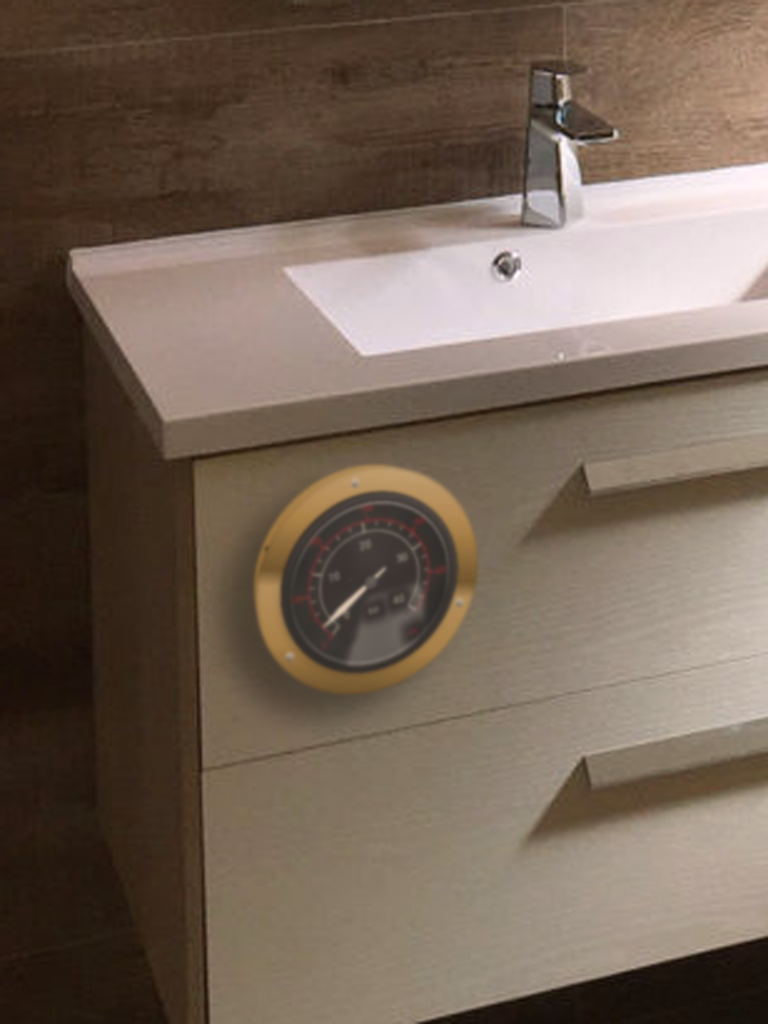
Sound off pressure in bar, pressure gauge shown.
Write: 2 bar
